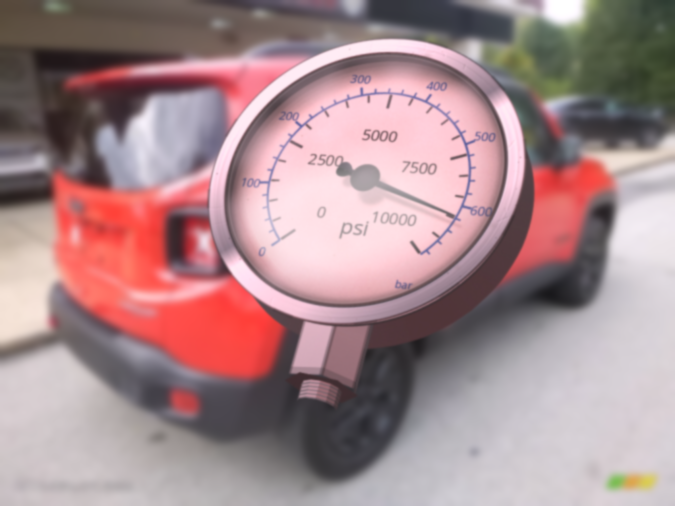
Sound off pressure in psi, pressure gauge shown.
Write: 9000 psi
